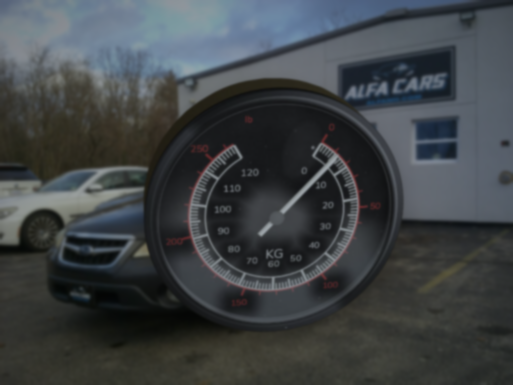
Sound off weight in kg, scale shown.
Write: 5 kg
